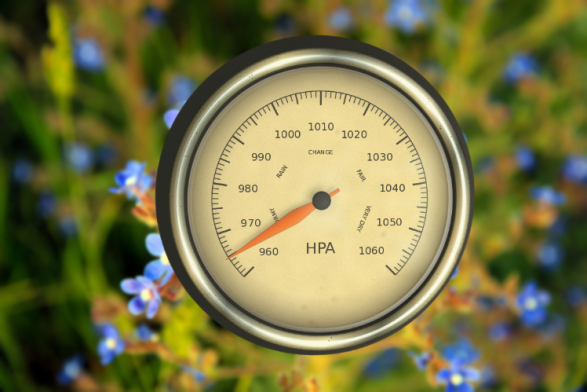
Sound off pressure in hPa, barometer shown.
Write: 965 hPa
